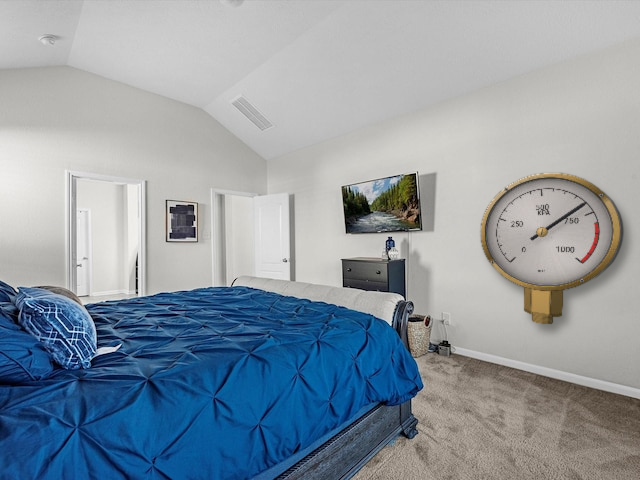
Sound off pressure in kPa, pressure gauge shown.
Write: 700 kPa
